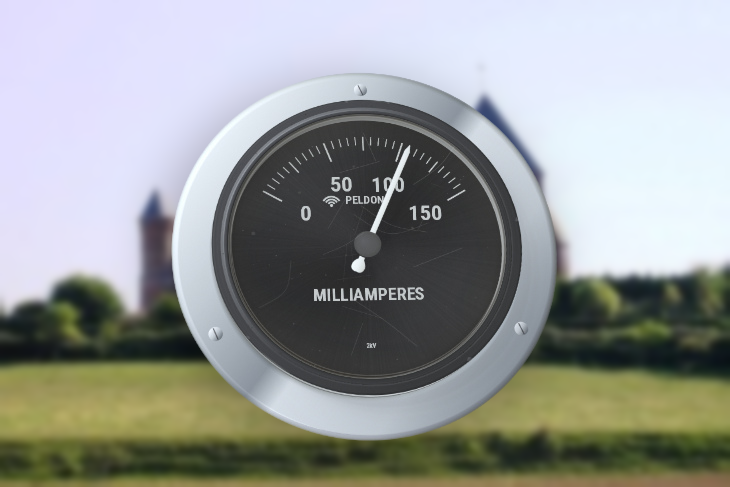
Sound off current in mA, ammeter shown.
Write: 105 mA
